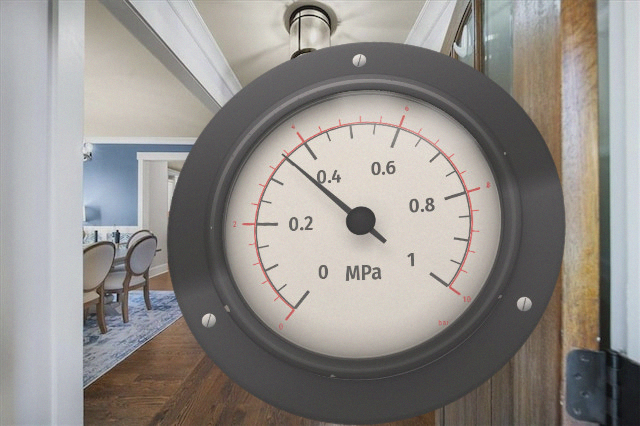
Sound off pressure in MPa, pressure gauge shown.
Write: 0.35 MPa
